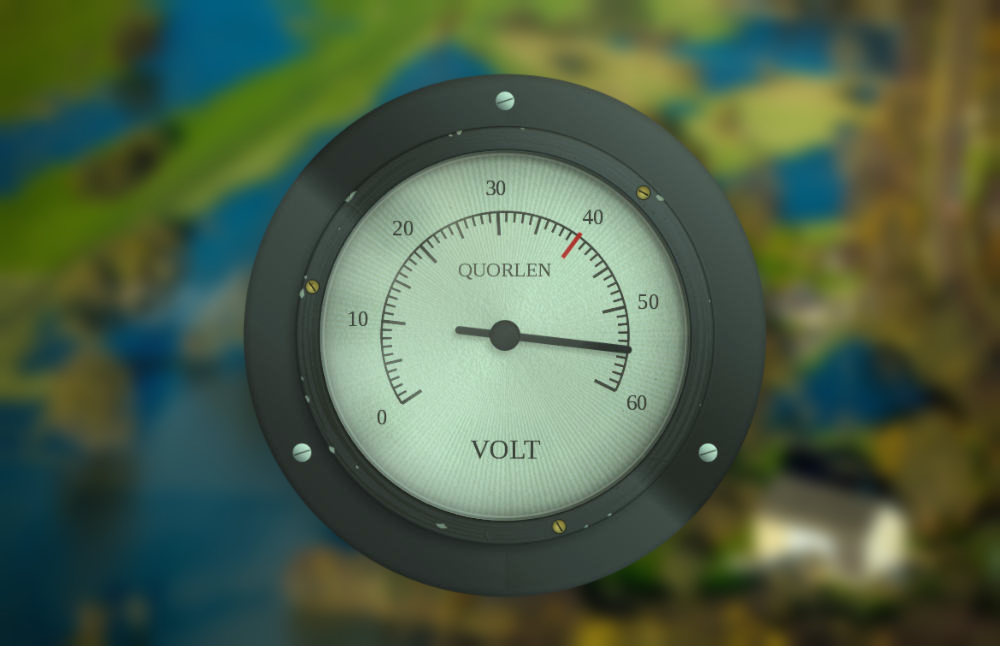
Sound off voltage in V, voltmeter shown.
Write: 55 V
